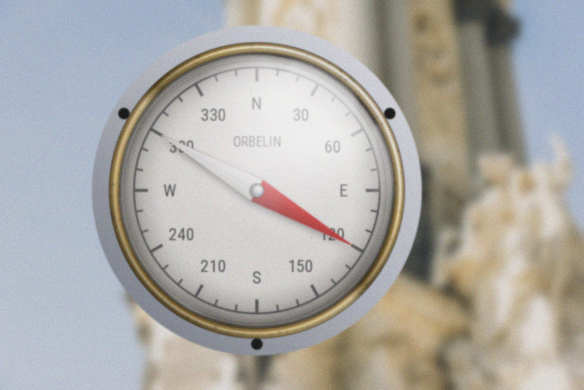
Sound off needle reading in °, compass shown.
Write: 120 °
